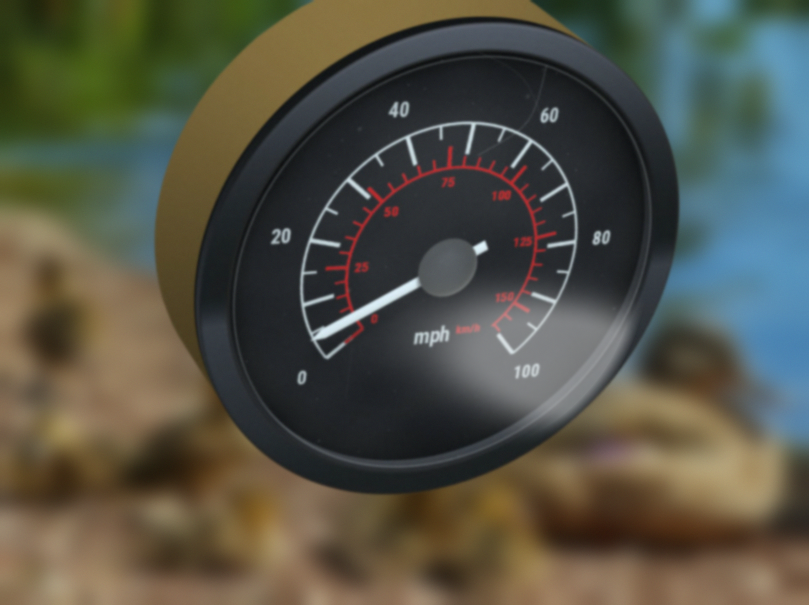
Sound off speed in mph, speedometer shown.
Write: 5 mph
